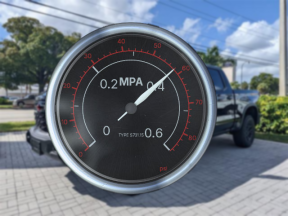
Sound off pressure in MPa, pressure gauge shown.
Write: 0.4 MPa
